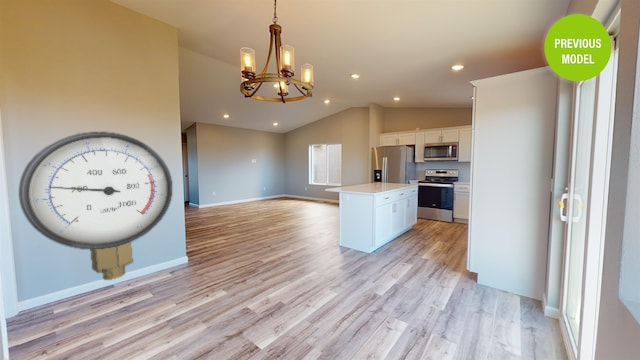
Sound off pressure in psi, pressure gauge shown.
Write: 200 psi
